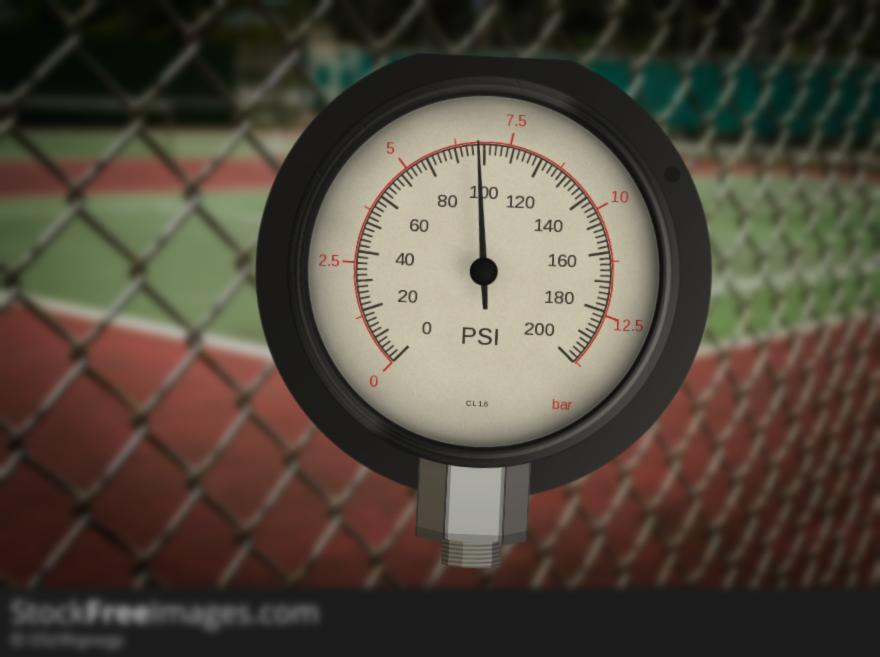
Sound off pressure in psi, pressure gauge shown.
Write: 98 psi
